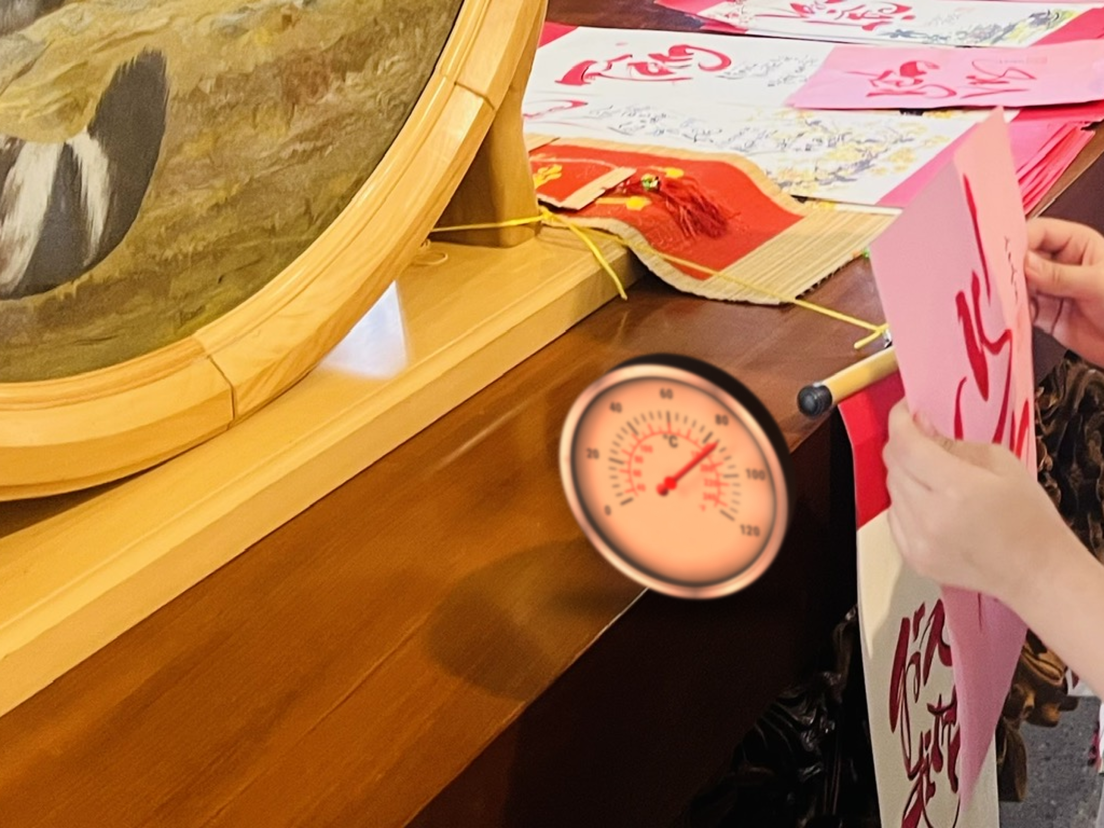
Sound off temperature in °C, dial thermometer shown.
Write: 84 °C
